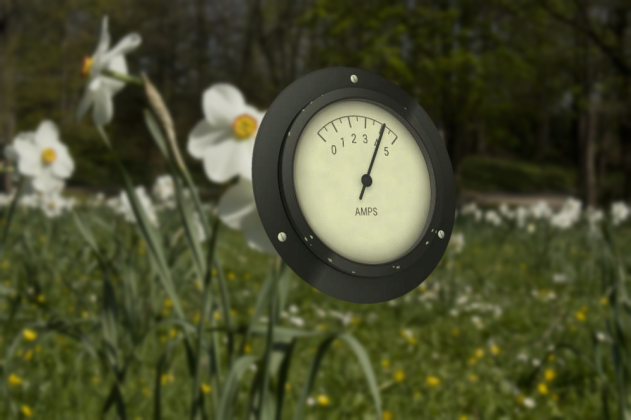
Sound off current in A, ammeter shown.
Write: 4 A
